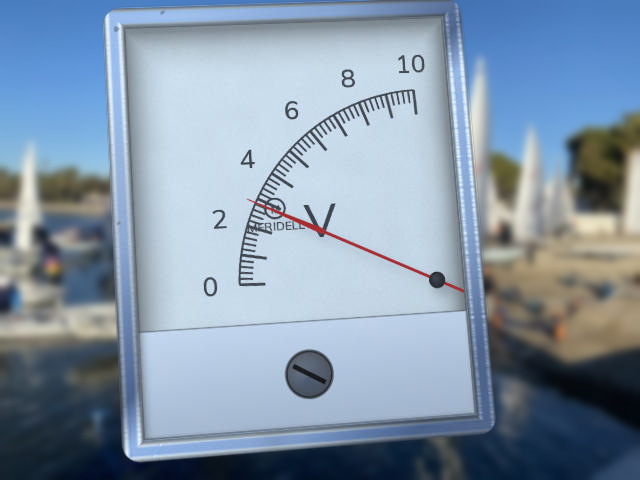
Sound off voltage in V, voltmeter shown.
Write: 2.8 V
